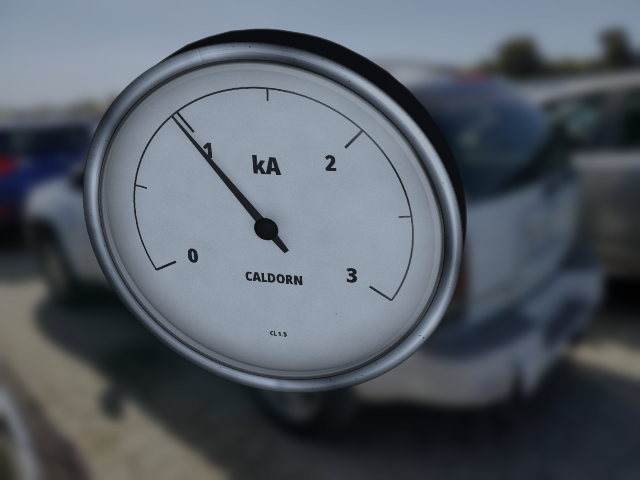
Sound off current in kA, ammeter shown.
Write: 1 kA
